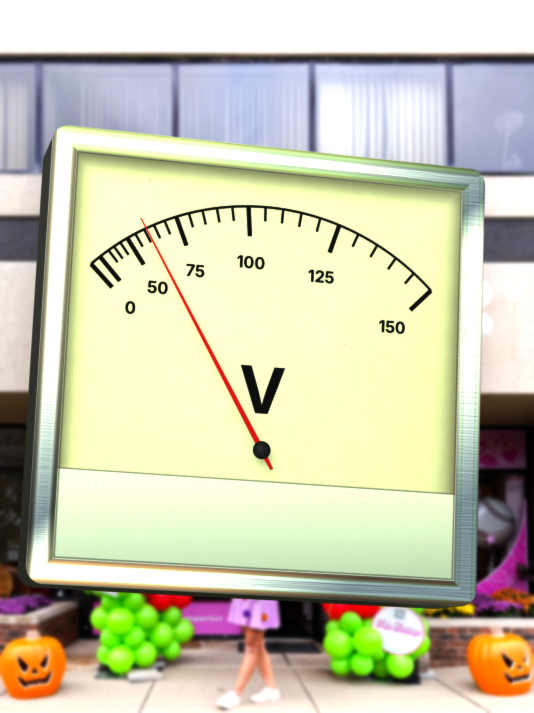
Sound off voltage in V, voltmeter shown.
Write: 60 V
